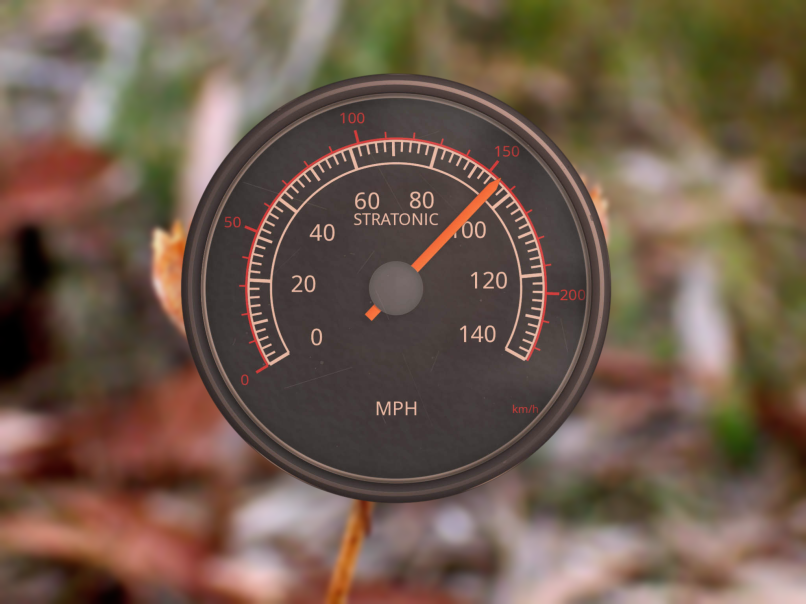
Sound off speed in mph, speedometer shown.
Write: 96 mph
